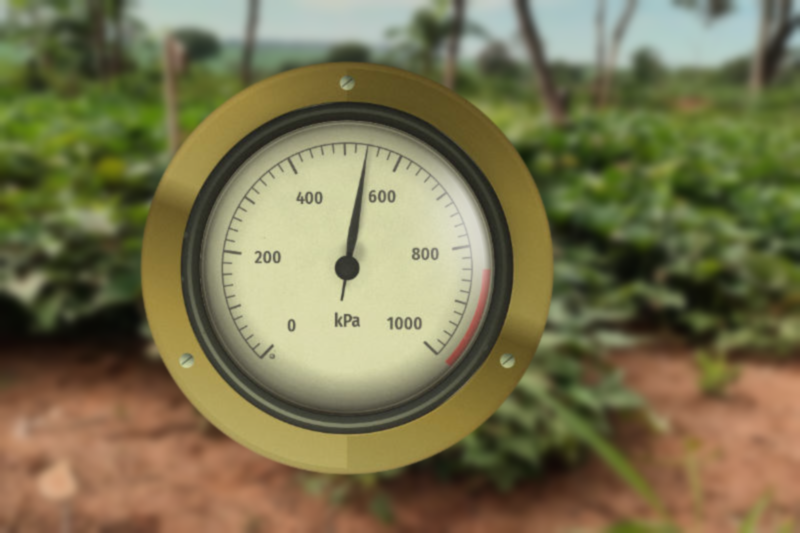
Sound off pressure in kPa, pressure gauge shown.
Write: 540 kPa
